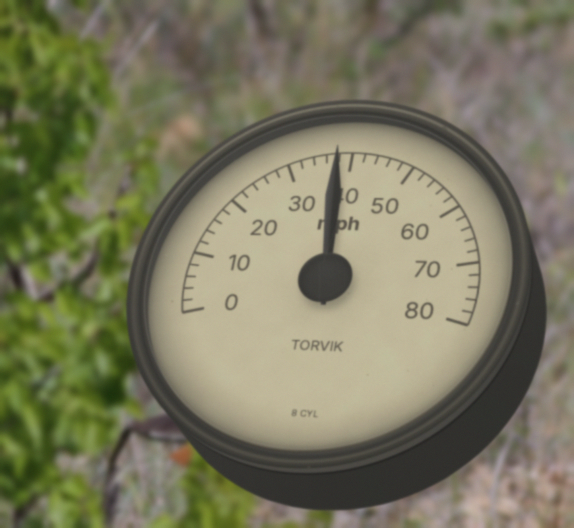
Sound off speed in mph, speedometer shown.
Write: 38 mph
